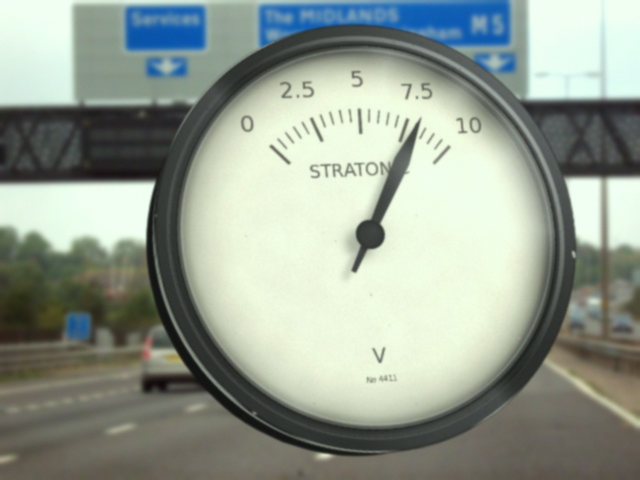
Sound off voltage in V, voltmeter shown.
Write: 8 V
